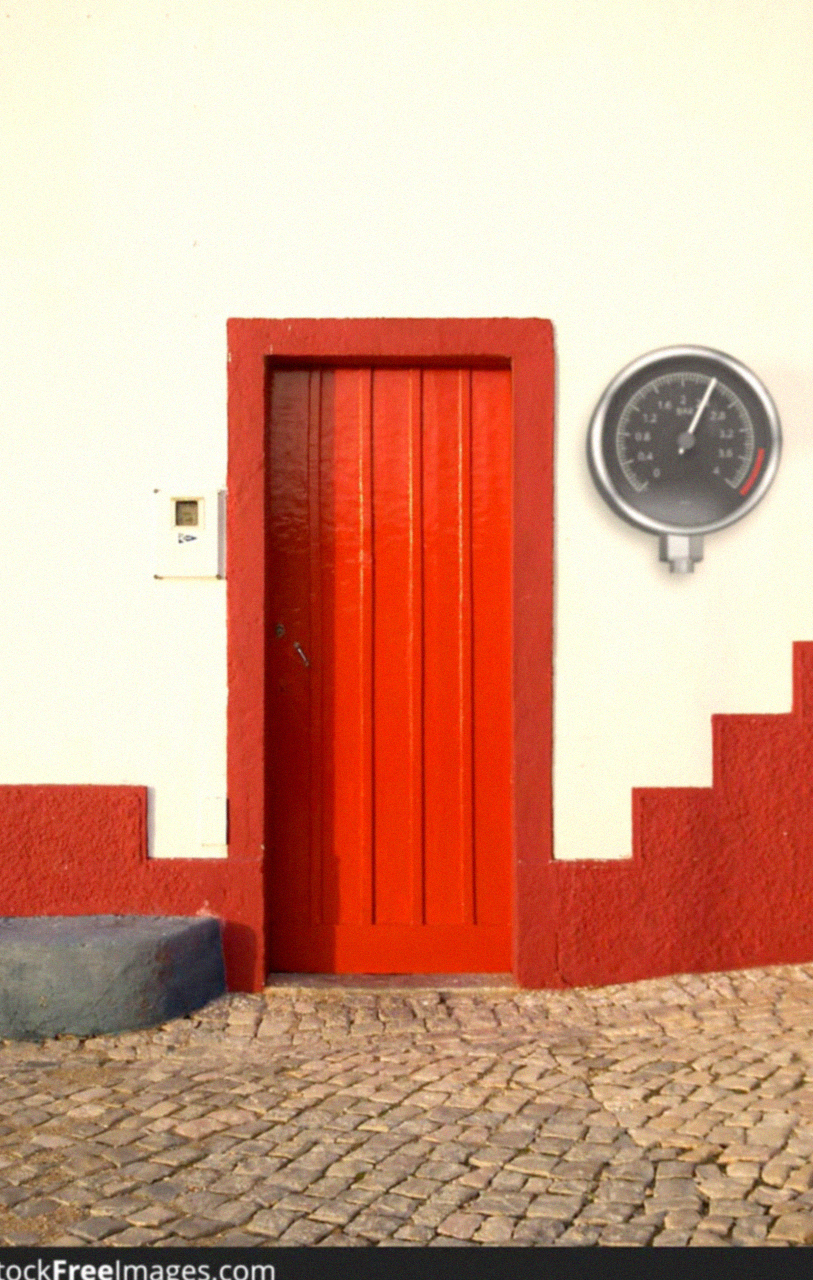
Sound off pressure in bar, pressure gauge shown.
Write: 2.4 bar
